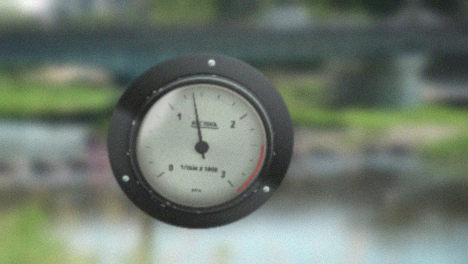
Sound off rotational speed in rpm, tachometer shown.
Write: 1300 rpm
